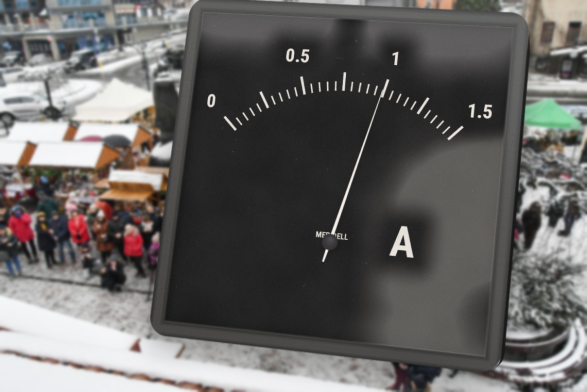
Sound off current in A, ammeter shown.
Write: 1 A
